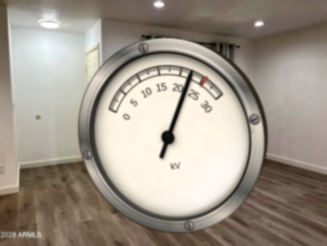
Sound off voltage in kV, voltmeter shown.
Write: 22.5 kV
